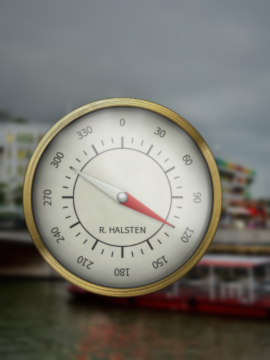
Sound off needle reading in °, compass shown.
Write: 120 °
